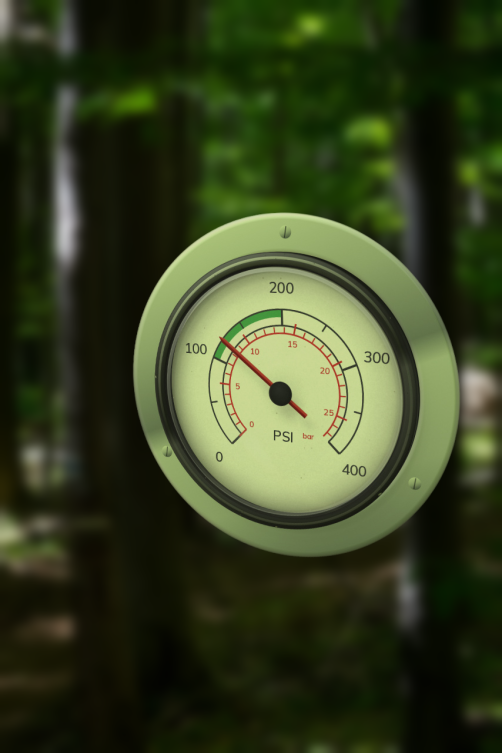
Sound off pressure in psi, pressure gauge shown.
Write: 125 psi
